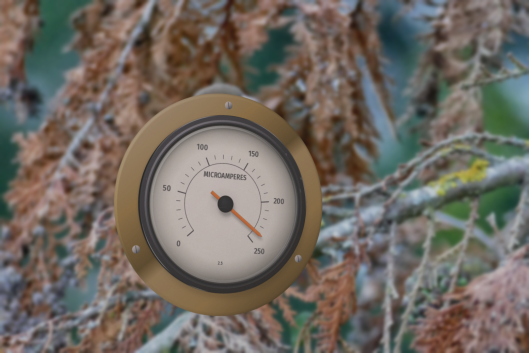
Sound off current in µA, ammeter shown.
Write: 240 µA
